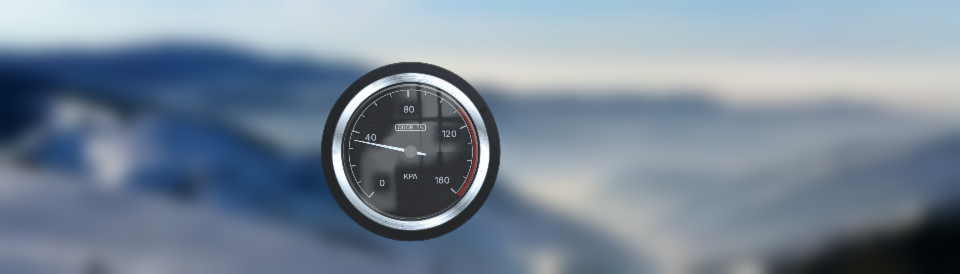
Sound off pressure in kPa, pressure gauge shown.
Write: 35 kPa
